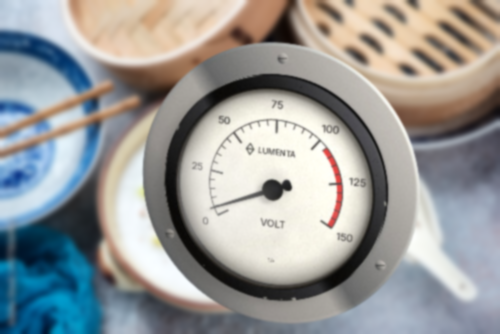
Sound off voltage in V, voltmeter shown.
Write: 5 V
